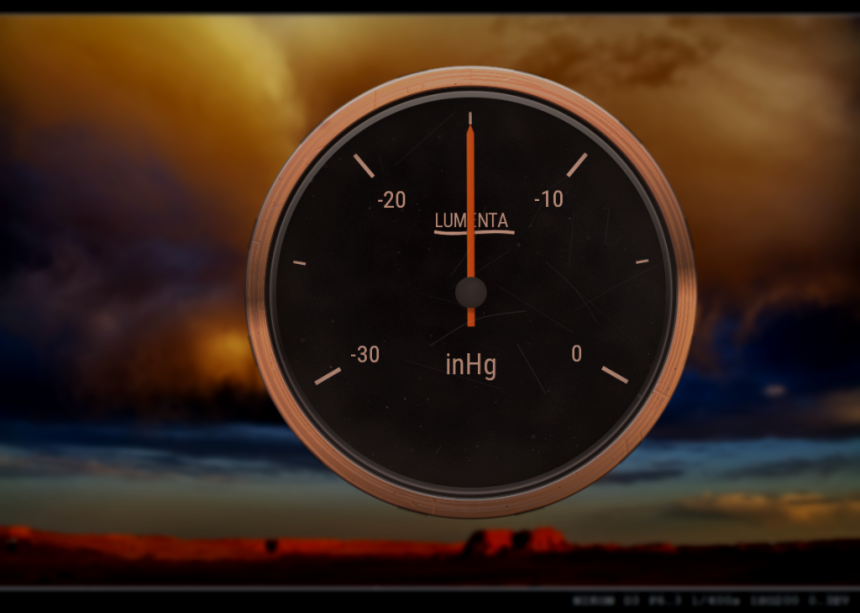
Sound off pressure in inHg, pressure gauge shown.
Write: -15 inHg
